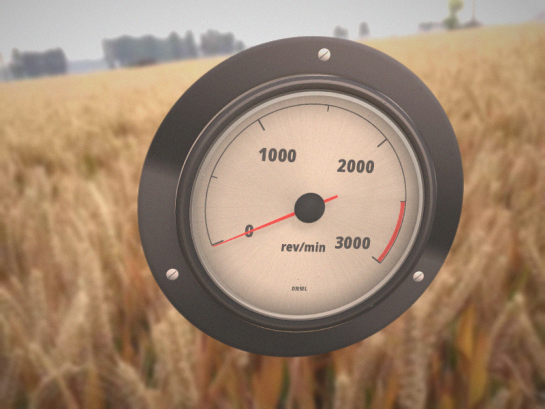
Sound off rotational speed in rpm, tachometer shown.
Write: 0 rpm
